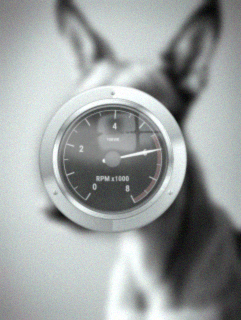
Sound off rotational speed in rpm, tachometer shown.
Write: 6000 rpm
